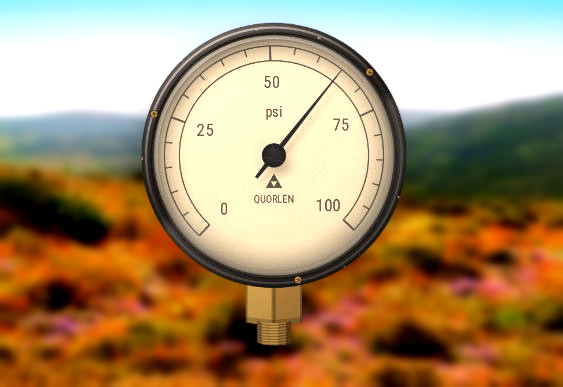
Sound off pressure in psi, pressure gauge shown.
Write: 65 psi
